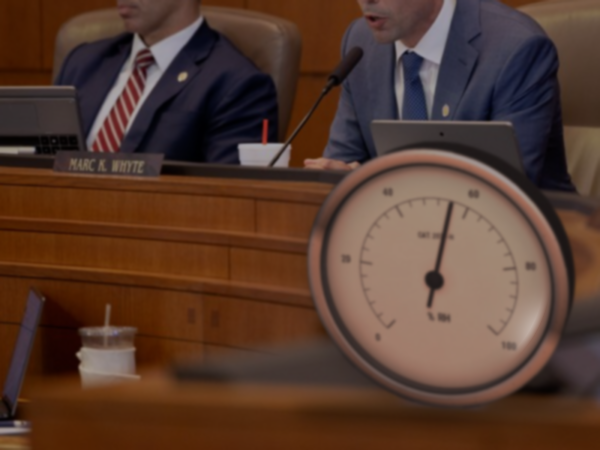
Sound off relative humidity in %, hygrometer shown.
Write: 56 %
